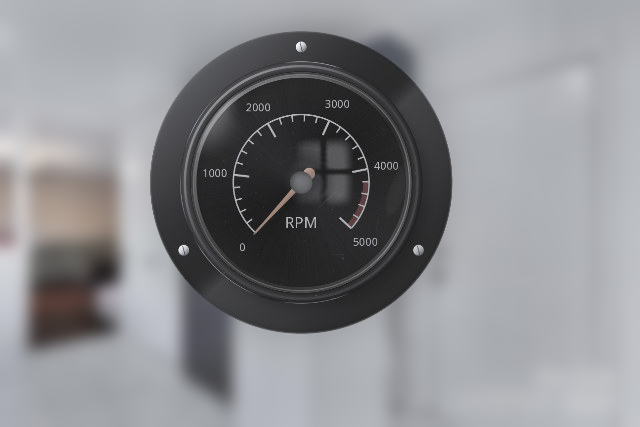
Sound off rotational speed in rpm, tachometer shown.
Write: 0 rpm
